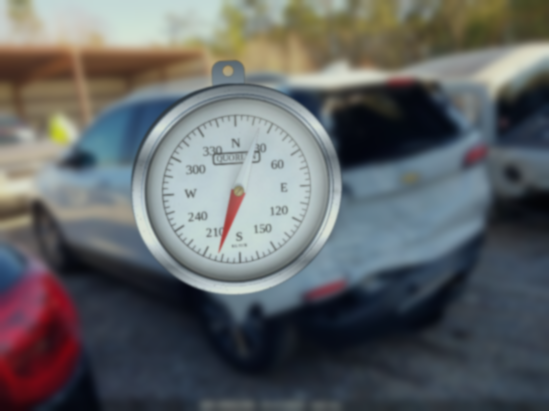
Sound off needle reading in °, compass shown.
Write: 200 °
